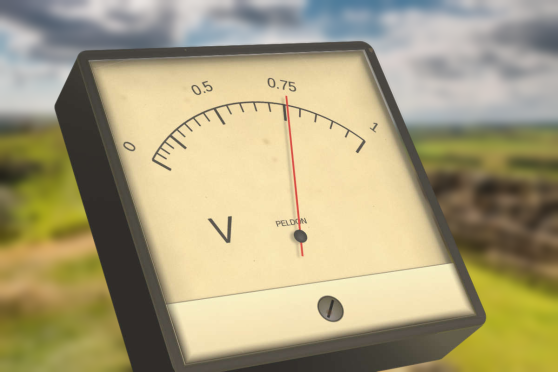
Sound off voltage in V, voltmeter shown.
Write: 0.75 V
